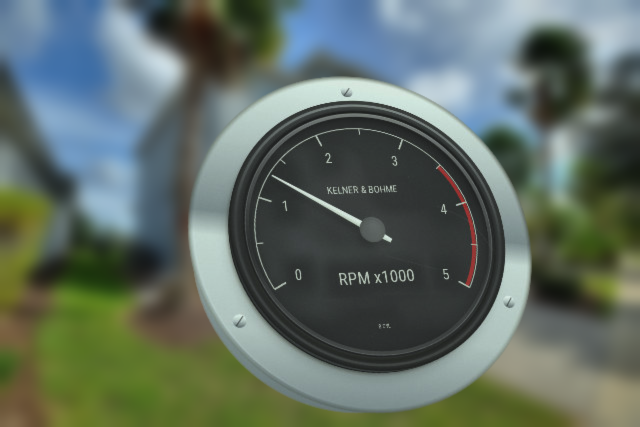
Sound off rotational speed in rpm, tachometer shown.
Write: 1250 rpm
